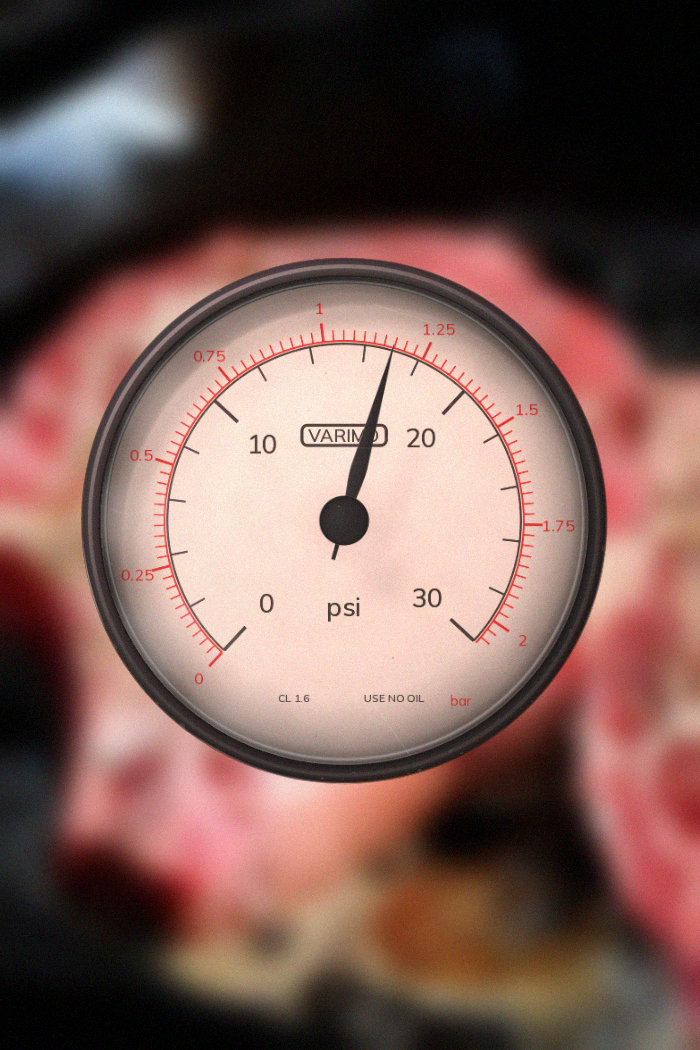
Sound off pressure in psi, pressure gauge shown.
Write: 17 psi
